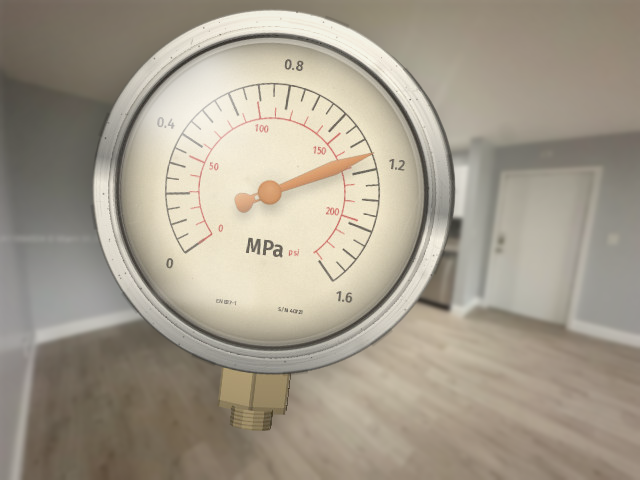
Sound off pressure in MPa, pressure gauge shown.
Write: 1.15 MPa
